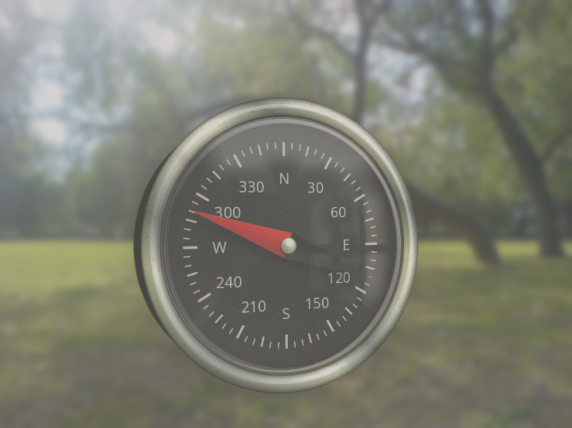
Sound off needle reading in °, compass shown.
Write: 290 °
